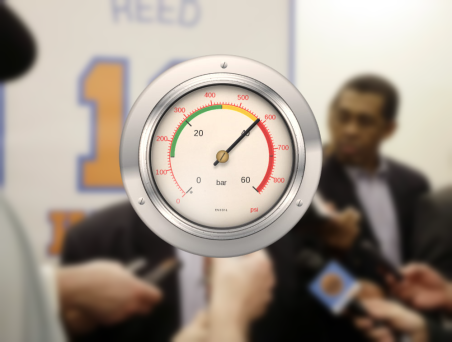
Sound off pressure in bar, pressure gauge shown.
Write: 40 bar
